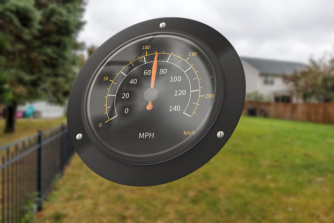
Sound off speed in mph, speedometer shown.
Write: 70 mph
